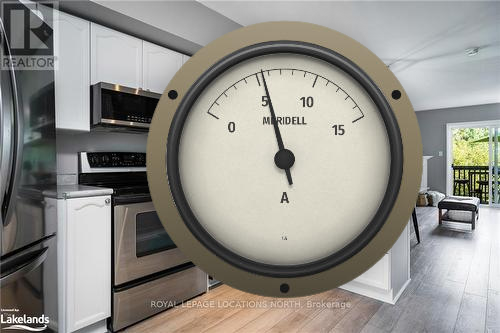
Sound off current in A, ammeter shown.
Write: 5.5 A
